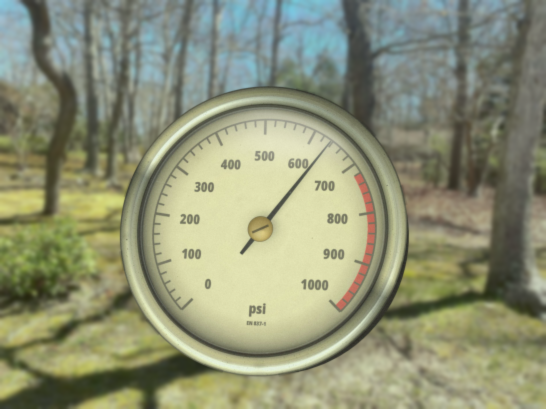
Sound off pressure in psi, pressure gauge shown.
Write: 640 psi
